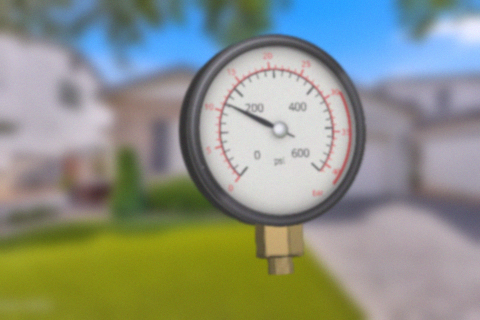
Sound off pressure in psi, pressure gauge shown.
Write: 160 psi
